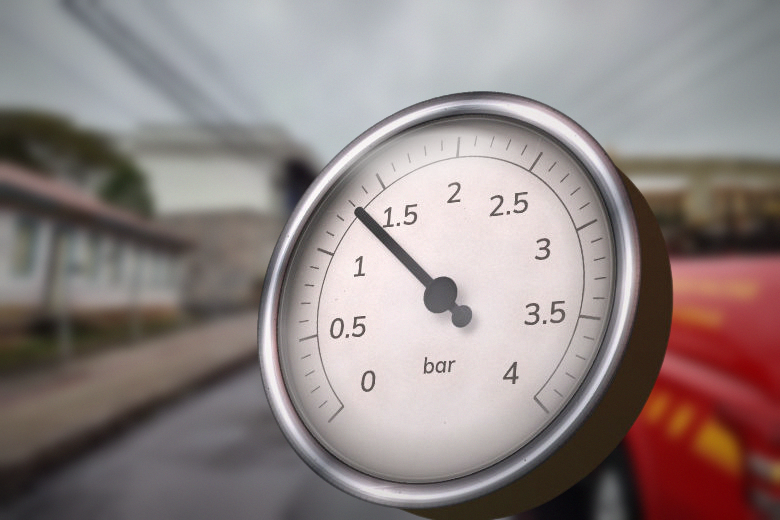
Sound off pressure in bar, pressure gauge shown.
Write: 1.3 bar
